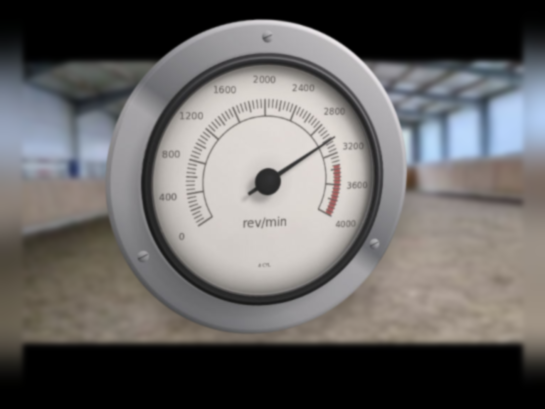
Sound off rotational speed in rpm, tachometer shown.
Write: 3000 rpm
